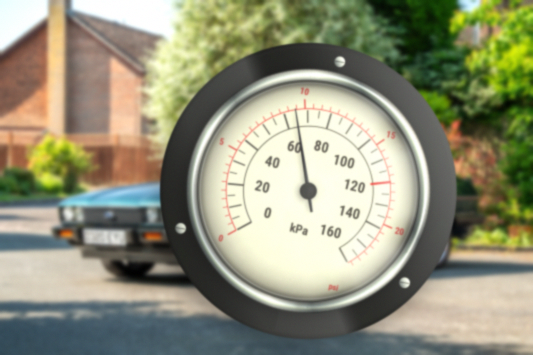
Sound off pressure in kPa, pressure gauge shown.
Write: 65 kPa
